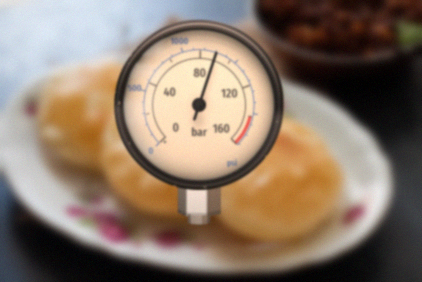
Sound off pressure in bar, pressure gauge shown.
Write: 90 bar
